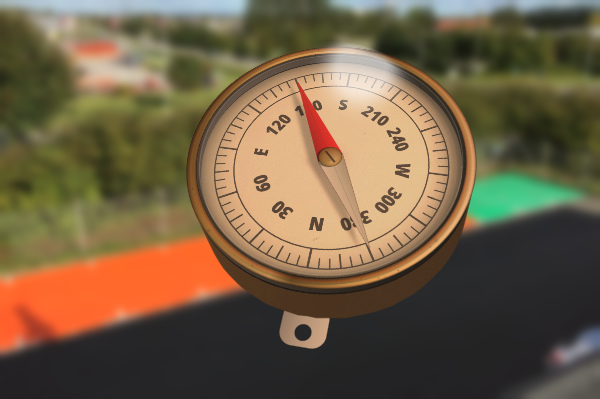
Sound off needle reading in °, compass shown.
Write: 150 °
